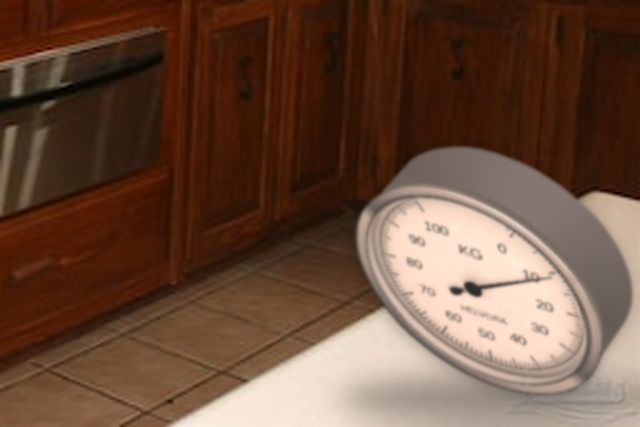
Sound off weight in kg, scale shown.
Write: 10 kg
